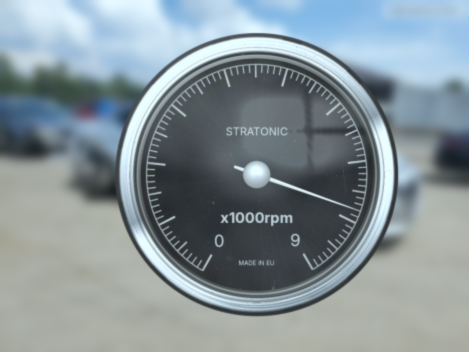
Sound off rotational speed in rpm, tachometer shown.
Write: 7800 rpm
